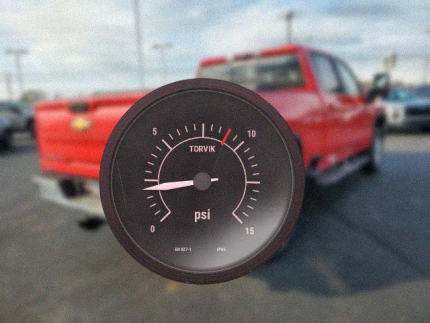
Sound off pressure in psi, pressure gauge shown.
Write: 2 psi
